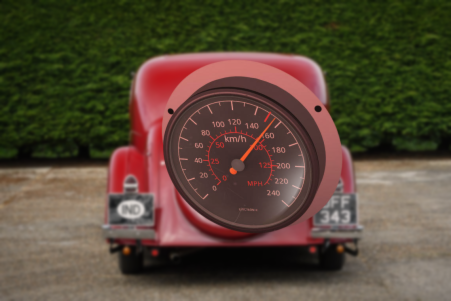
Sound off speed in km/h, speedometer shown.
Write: 155 km/h
